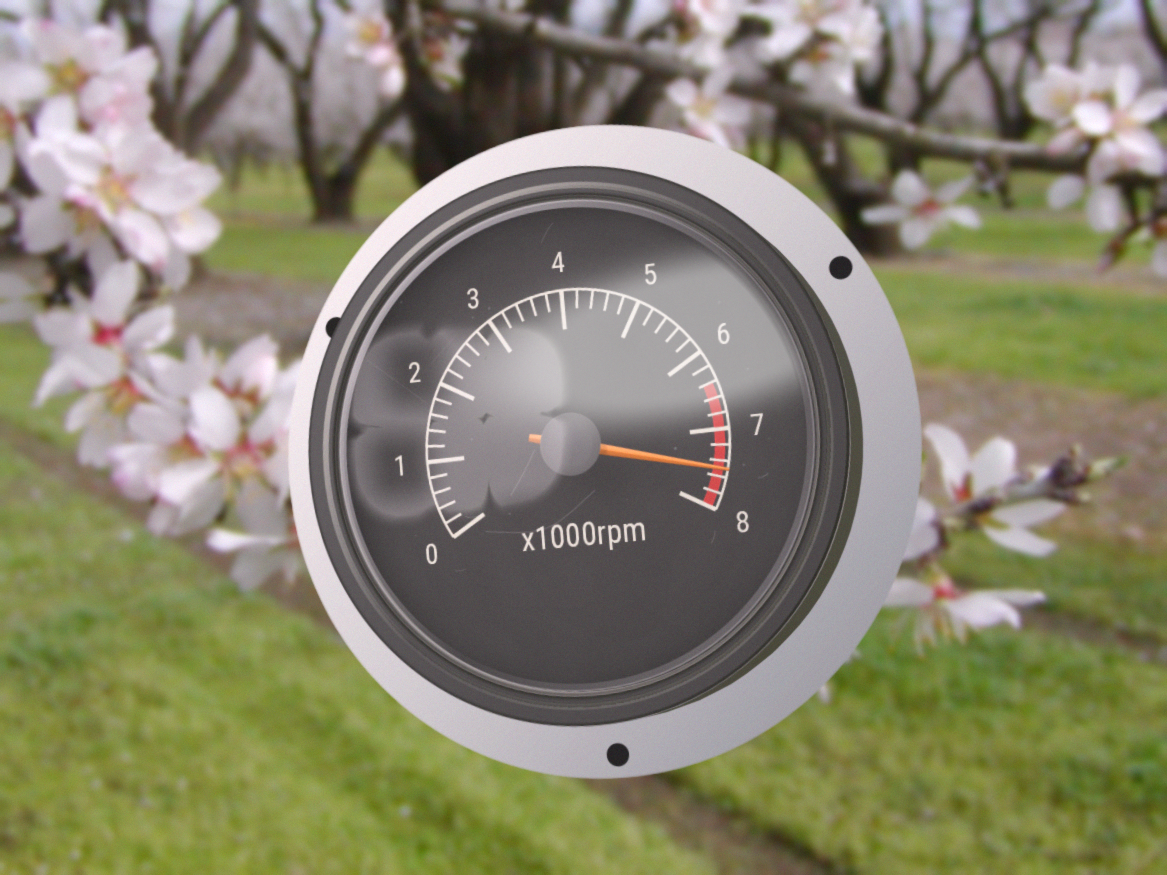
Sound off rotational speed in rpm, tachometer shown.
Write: 7500 rpm
